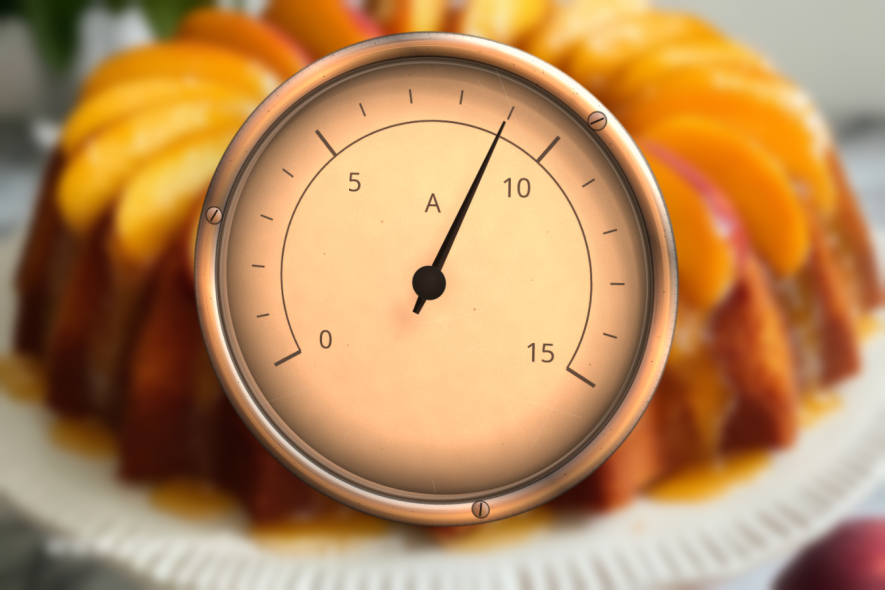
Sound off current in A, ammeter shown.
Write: 9 A
